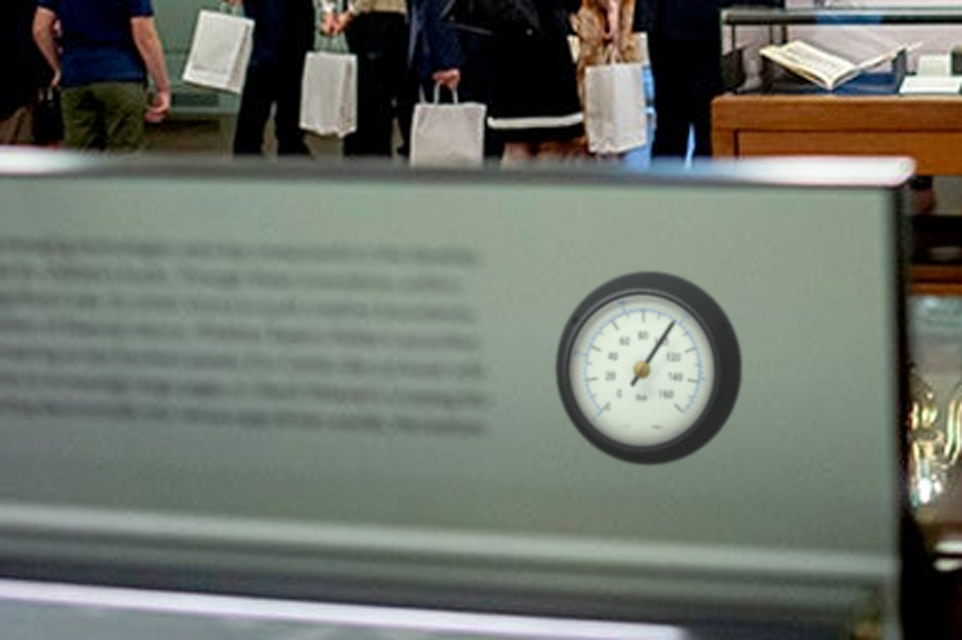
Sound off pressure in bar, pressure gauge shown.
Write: 100 bar
